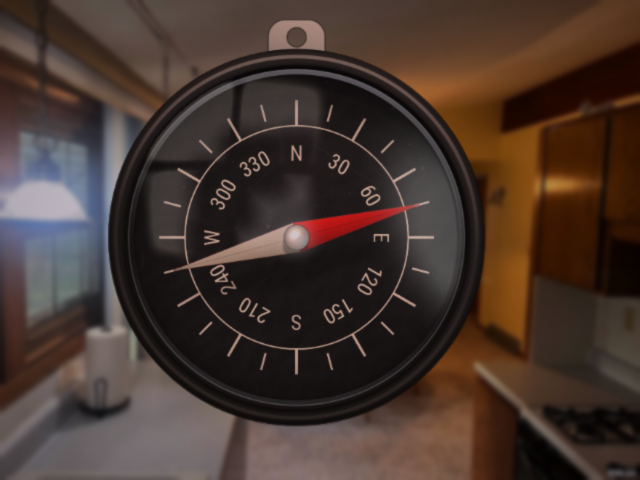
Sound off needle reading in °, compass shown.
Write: 75 °
